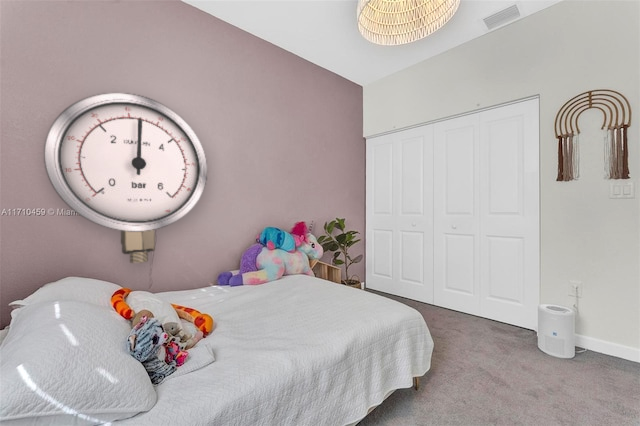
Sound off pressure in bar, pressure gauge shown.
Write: 3 bar
